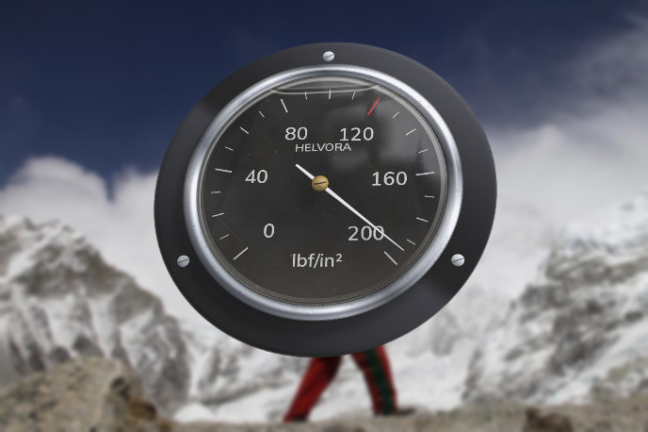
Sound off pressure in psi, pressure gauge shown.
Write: 195 psi
